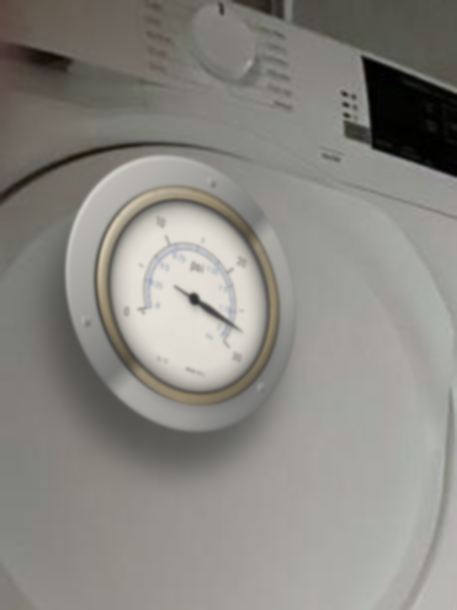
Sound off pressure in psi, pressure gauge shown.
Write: 27.5 psi
